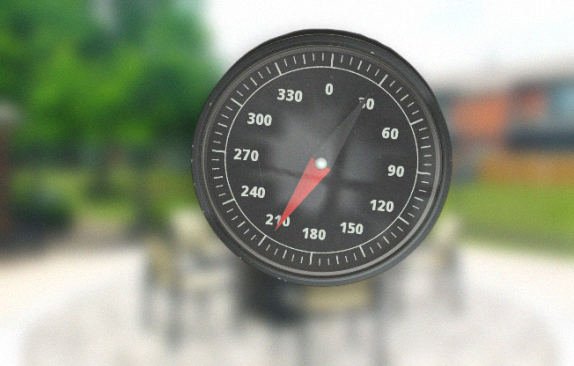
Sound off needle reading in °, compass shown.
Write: 207.5 °
